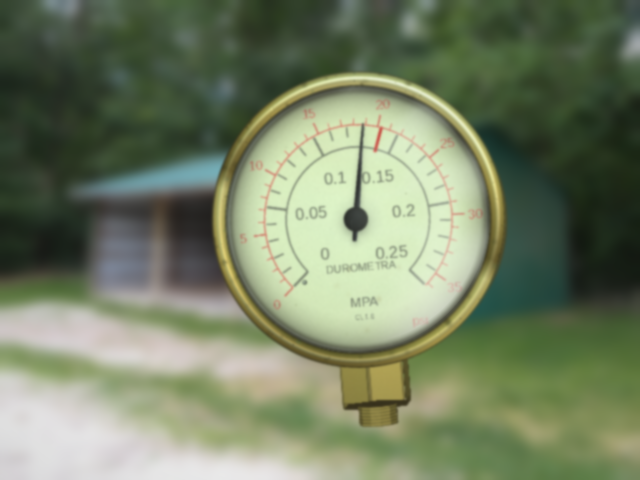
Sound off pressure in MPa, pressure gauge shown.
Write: 0.13 MPa
